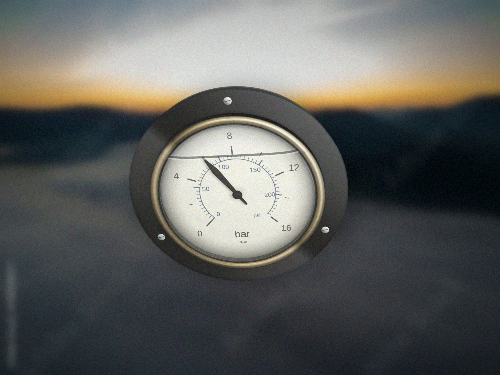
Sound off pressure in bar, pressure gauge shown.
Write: 6 bar
